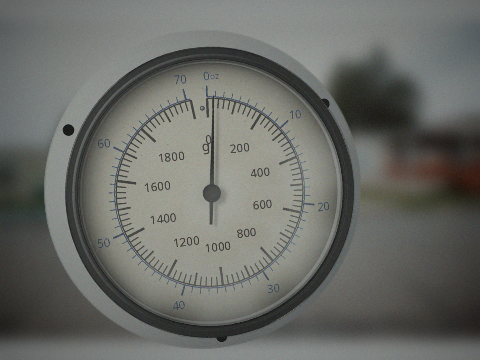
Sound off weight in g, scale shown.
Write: 20 g
